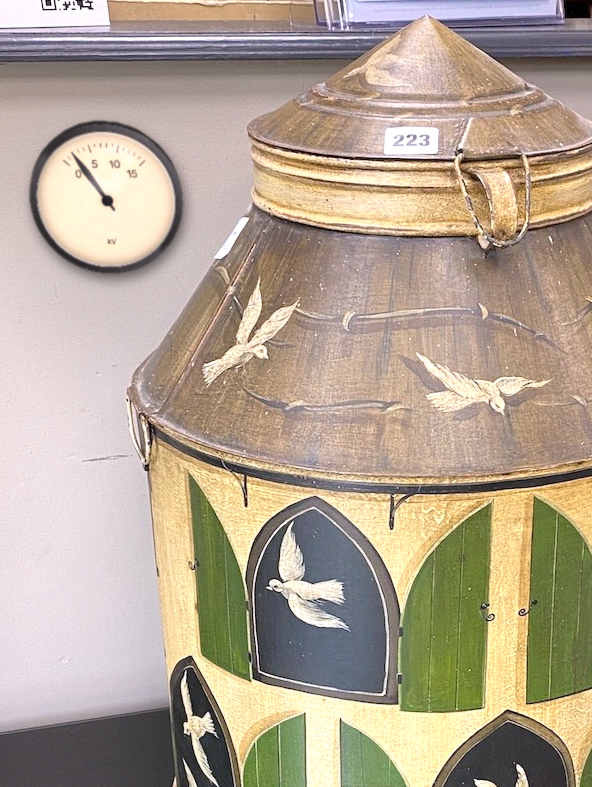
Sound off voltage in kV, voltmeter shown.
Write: 2 kV
